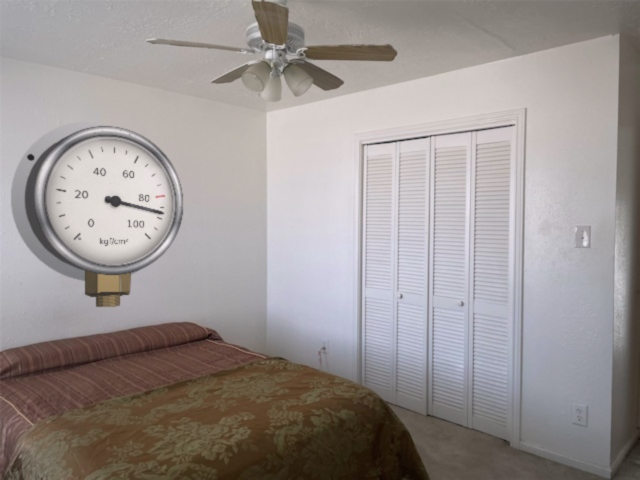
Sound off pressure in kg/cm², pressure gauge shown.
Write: 87.5 kg/cm²
